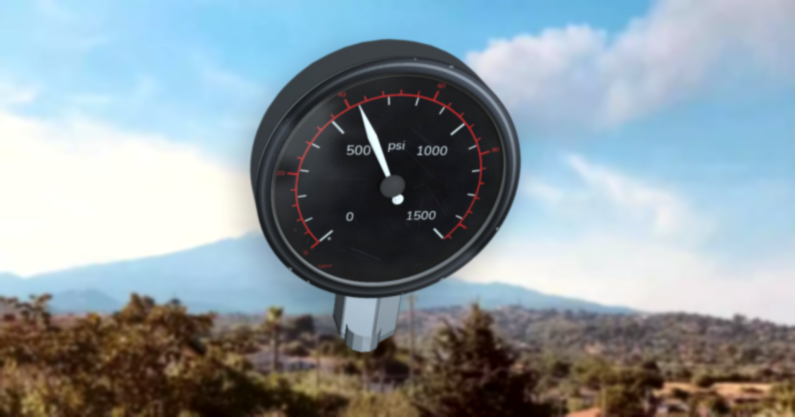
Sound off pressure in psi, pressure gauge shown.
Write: 600 psi
